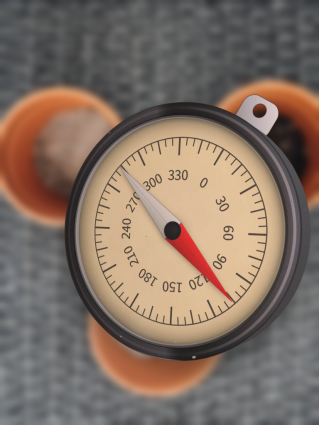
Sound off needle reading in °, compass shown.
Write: 105 °
